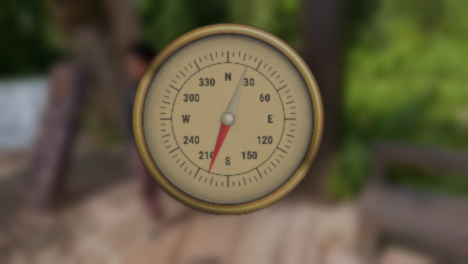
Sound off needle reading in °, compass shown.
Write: 200 °
